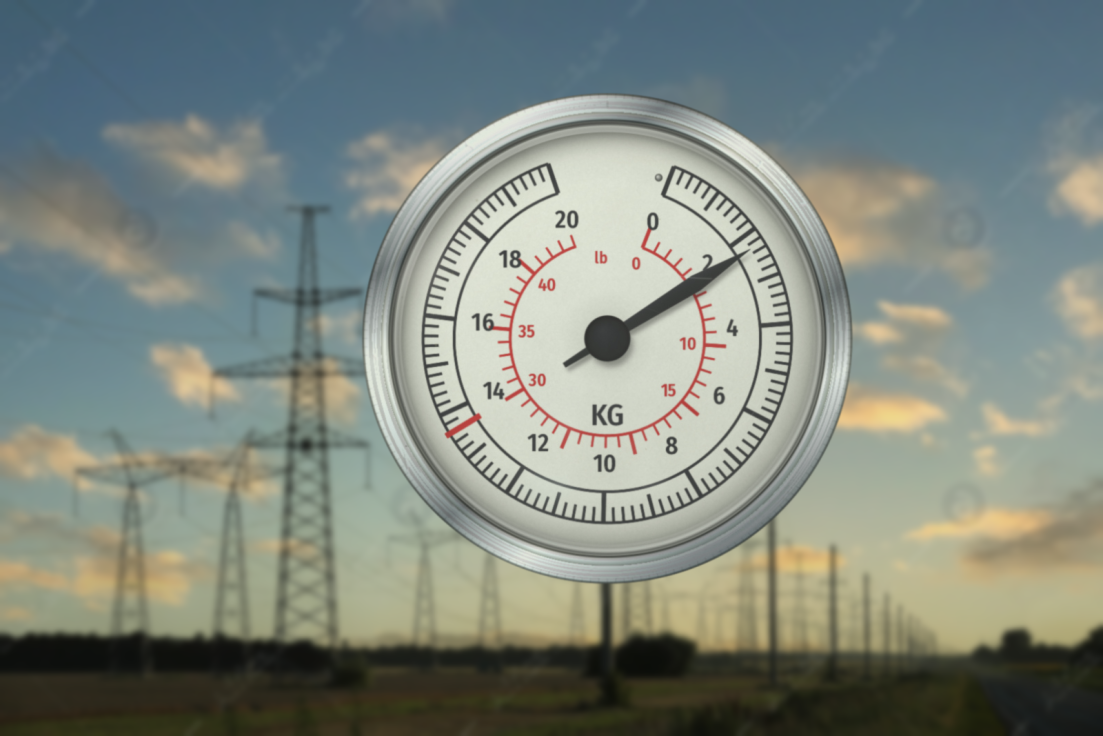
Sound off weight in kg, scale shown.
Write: 2.3 kg
